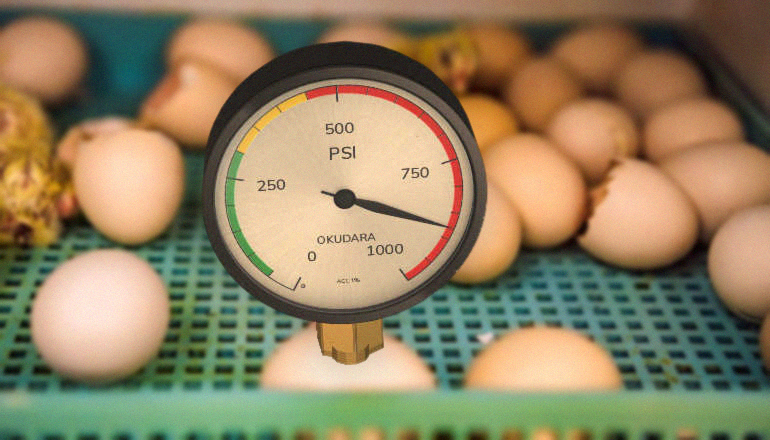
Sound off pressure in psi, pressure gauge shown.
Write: 875 psi
